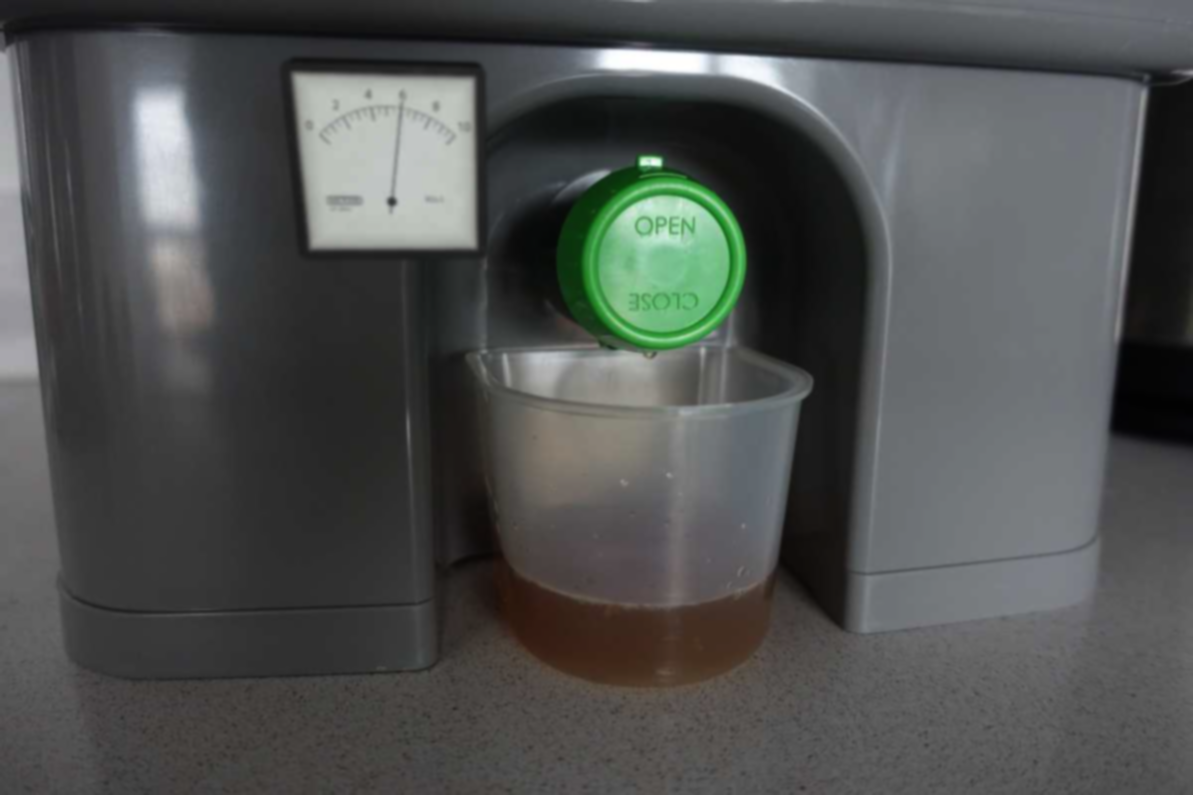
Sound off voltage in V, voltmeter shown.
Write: 6 V
